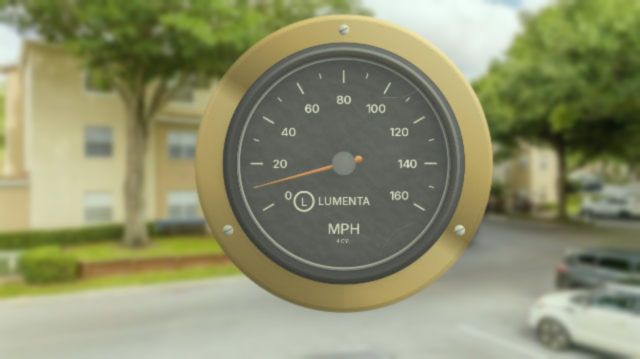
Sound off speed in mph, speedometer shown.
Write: 10 mph
